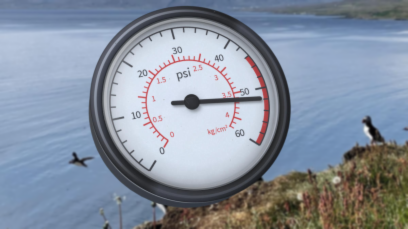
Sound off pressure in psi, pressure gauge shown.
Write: 52 psi
